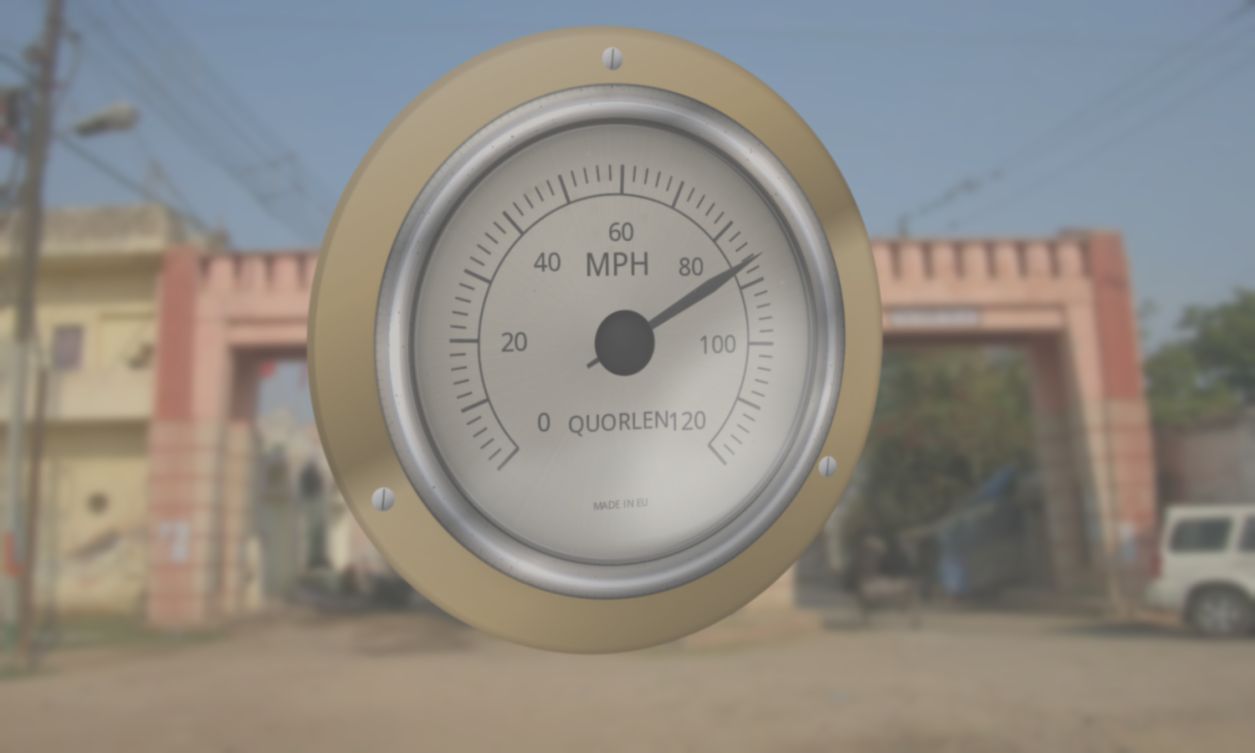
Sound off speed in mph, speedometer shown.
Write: 86 mph
